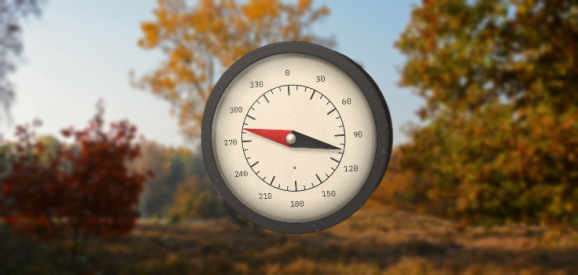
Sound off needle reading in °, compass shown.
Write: 285 °
